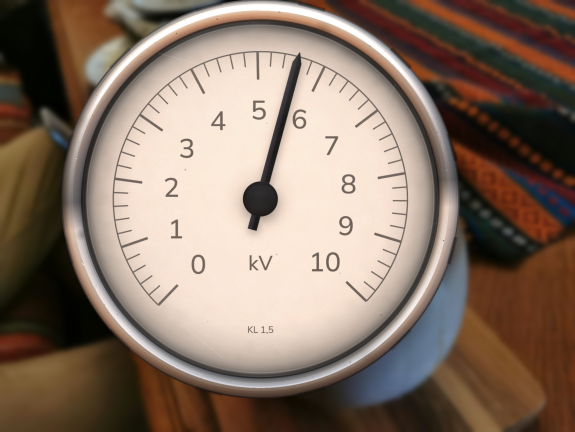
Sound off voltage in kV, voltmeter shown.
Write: 5.6 kV
